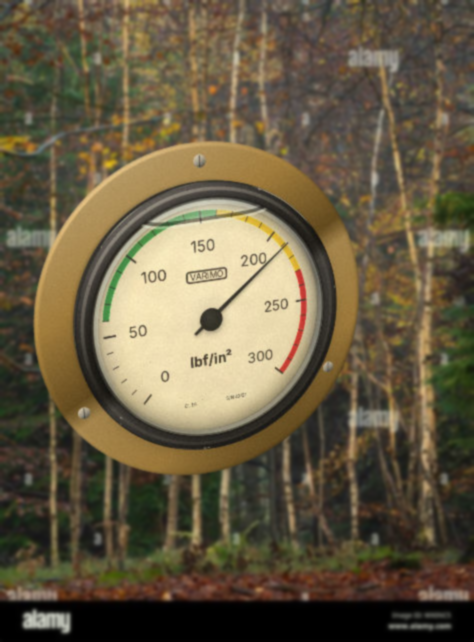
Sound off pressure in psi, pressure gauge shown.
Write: 210 psi
